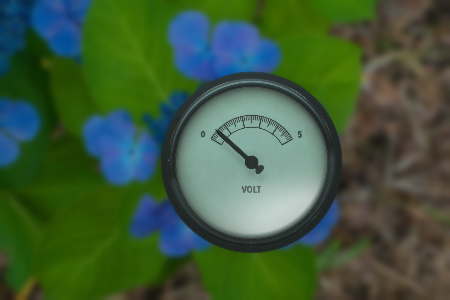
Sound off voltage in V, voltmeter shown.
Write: 0.5 V
